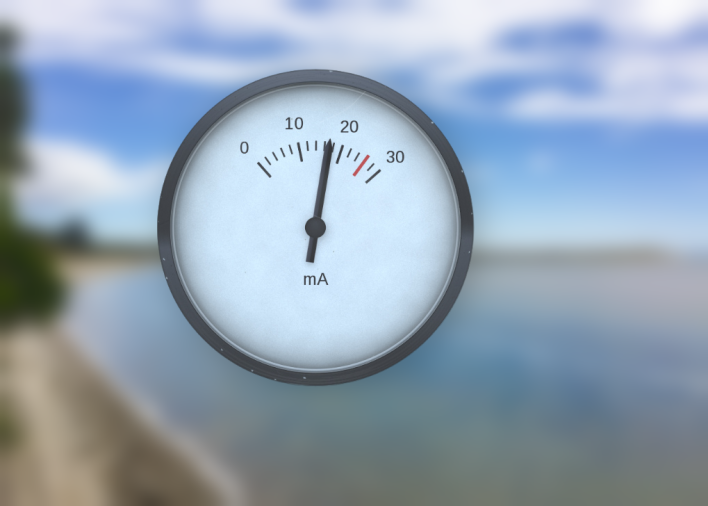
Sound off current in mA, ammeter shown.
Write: 17 mA
